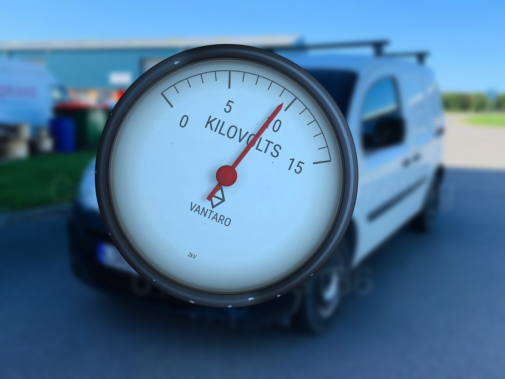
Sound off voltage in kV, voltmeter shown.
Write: 9.5 kV
